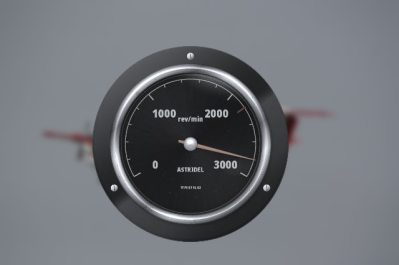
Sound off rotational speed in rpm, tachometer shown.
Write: 2800 rpm
